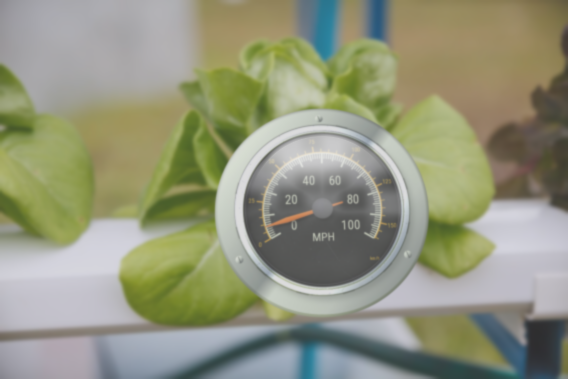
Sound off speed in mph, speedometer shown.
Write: 5 mph
